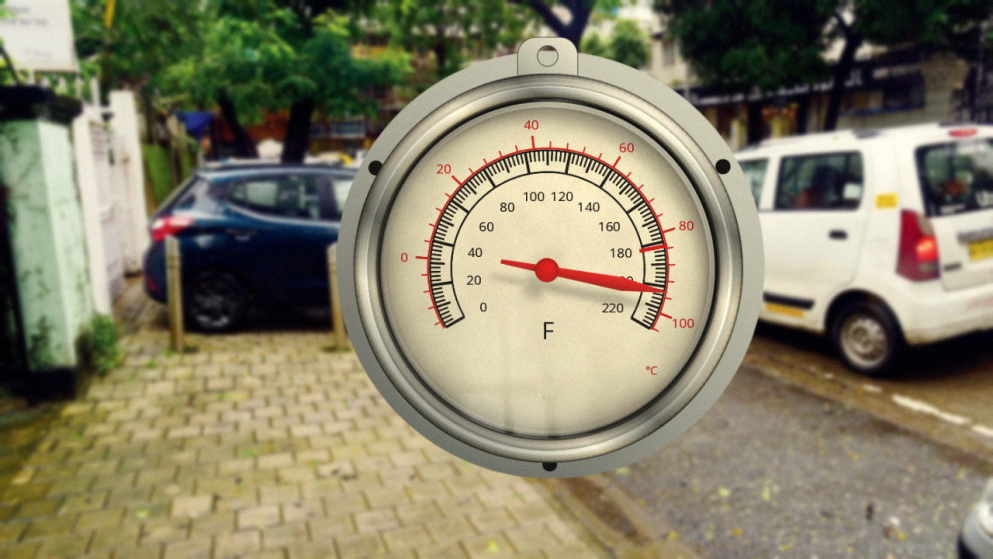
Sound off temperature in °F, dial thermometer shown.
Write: 202 °F
